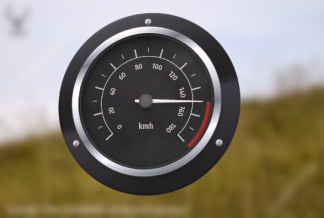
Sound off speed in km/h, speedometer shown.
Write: 150 km/h
